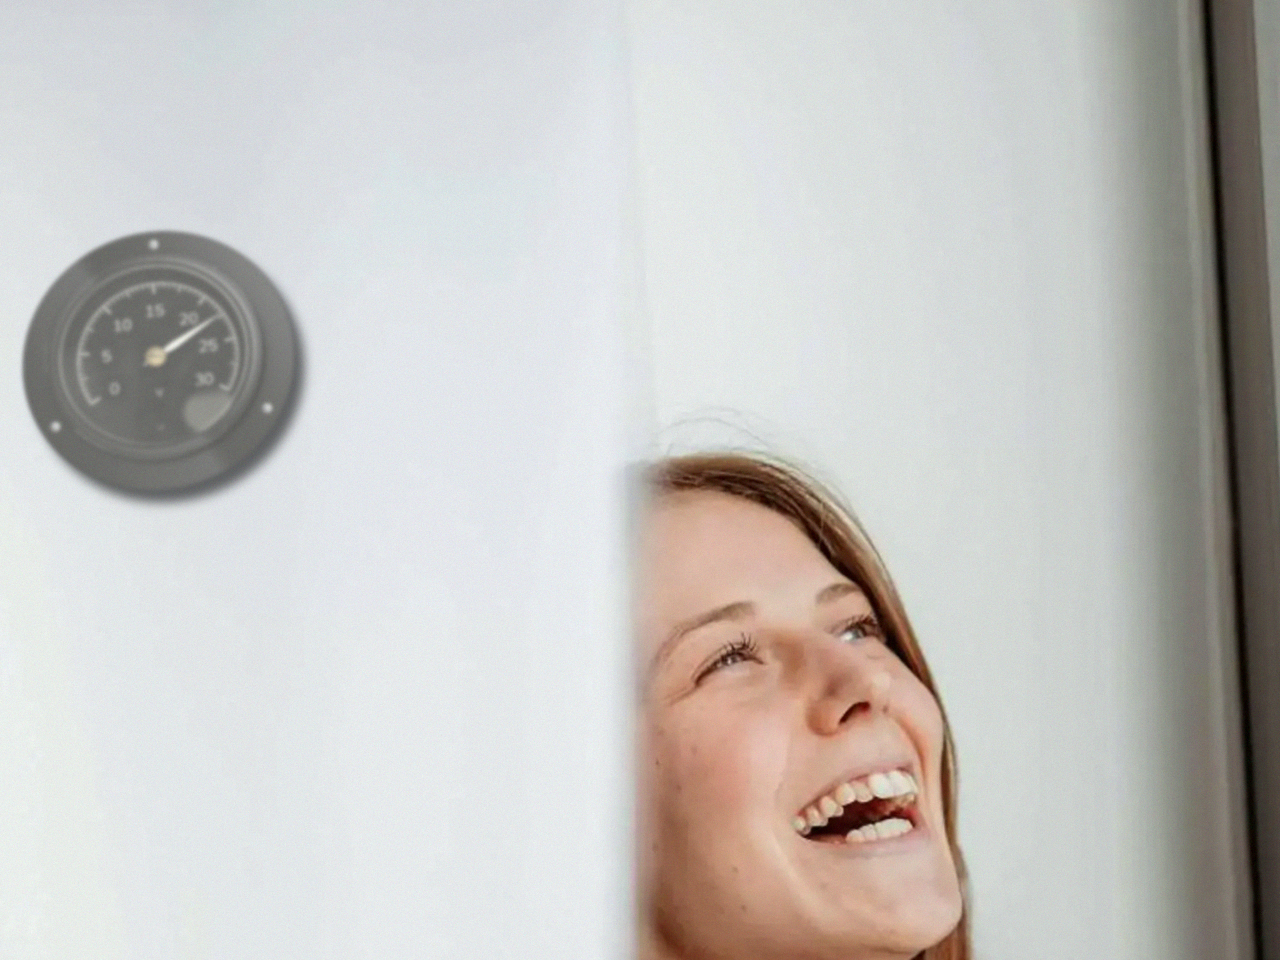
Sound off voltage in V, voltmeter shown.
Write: 22.5 V
